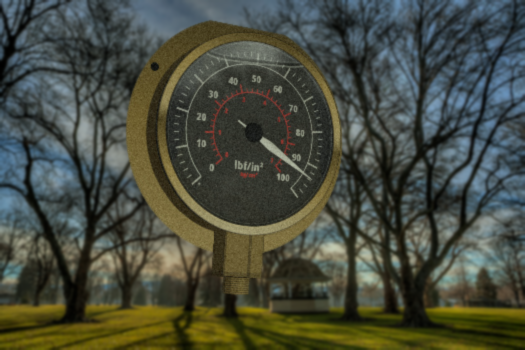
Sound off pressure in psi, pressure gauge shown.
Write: 94 psi
